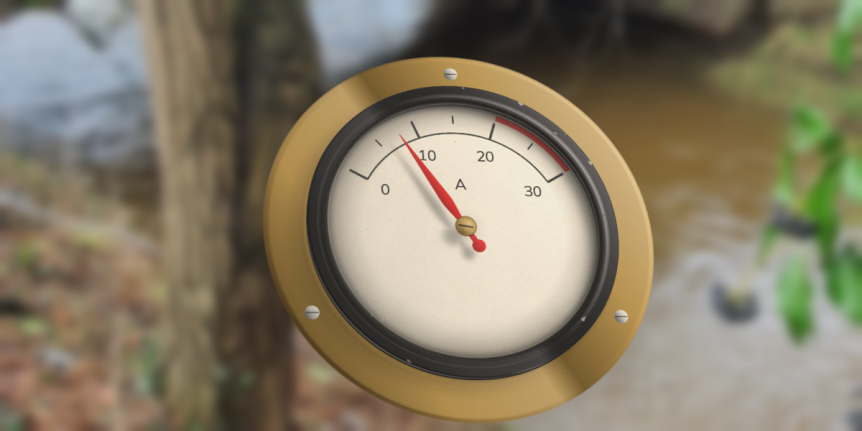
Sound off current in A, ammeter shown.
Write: 7.5 A
